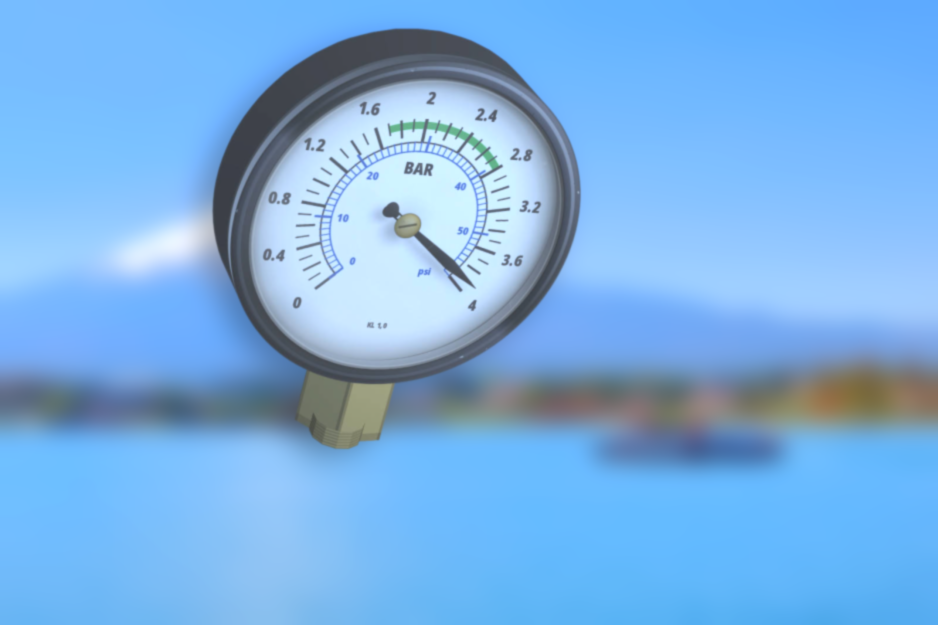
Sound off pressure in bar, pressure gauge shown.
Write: 3.9 bar
